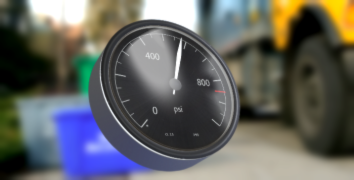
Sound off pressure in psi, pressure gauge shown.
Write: 575 psi
